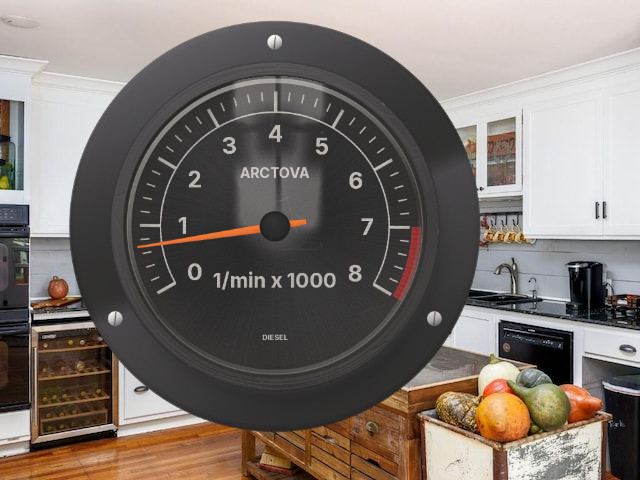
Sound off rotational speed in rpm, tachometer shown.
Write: 700 rpm
